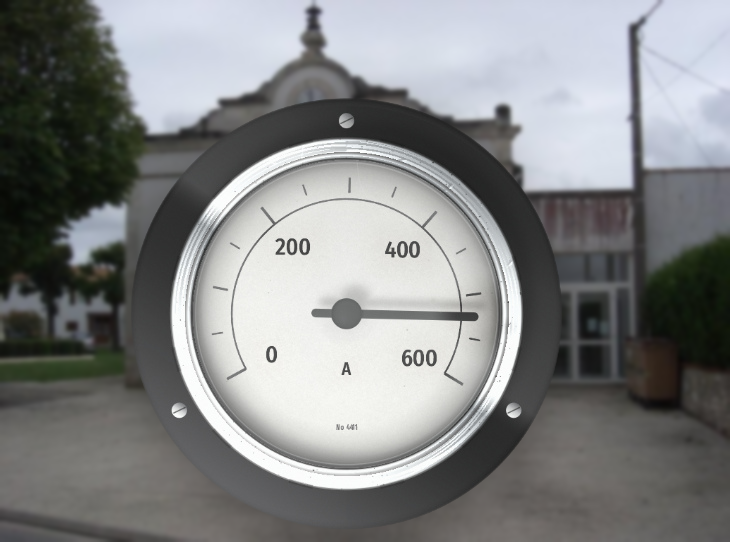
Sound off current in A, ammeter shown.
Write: 525 A
